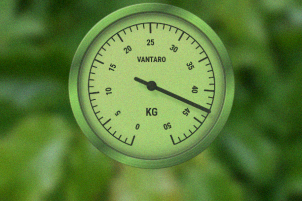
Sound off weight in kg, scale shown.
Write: 43 kg
